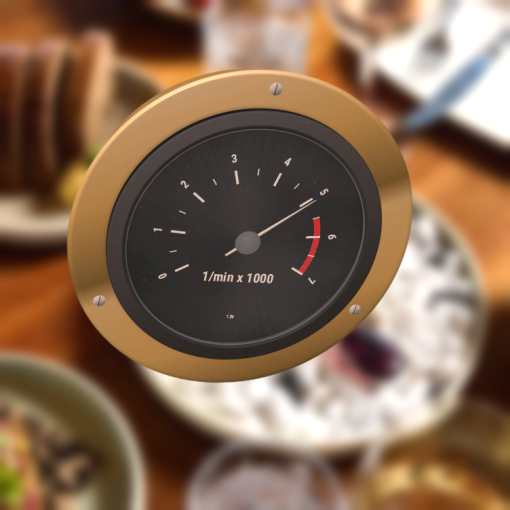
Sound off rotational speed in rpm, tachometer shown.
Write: 5000 rpm
